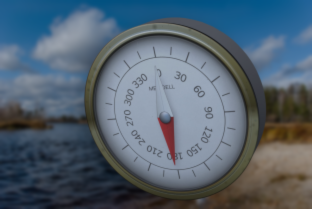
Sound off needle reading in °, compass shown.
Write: 180 °
